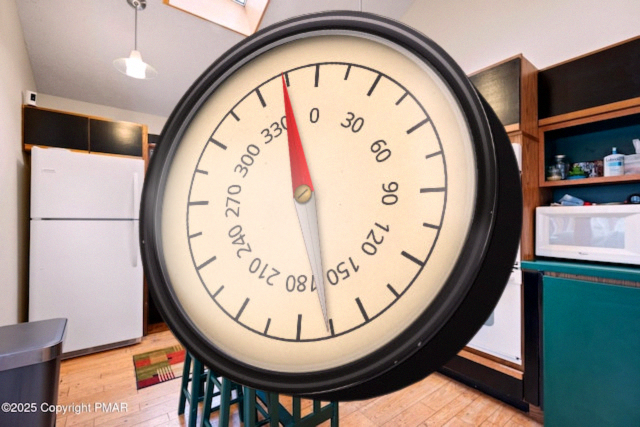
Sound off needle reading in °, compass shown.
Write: 345 °
